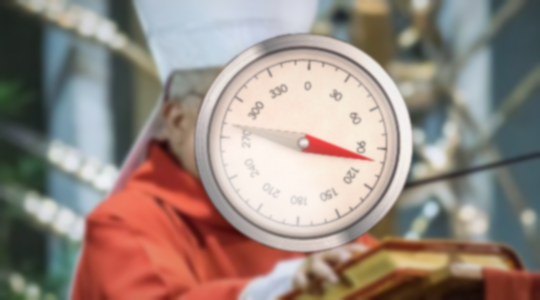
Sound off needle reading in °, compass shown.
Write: 100 °
